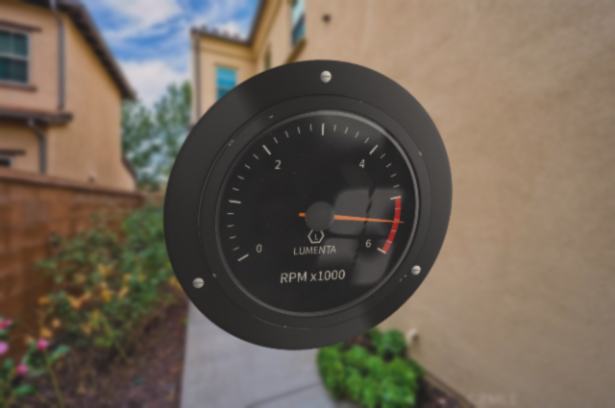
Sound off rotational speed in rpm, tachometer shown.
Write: 5400 rpm
